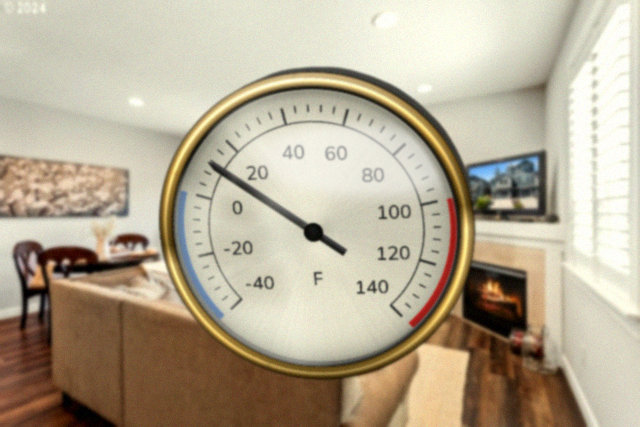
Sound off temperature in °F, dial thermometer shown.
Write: 12 °F
